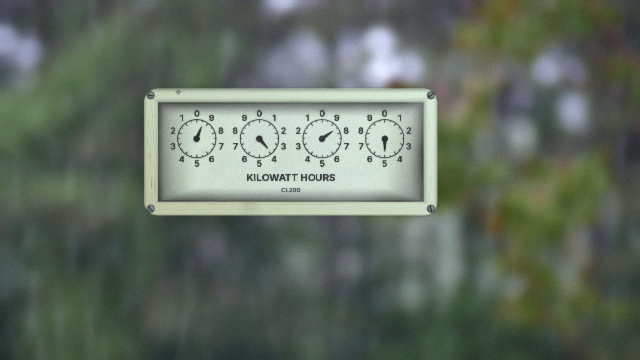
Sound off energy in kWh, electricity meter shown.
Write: 9385 kWh
